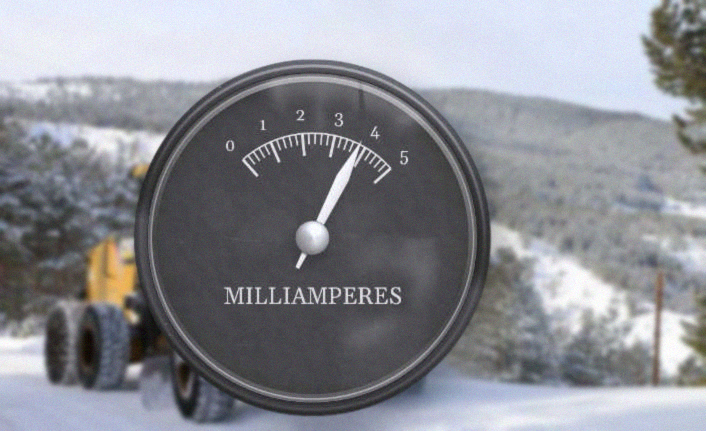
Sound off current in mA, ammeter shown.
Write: 3.8 mA
